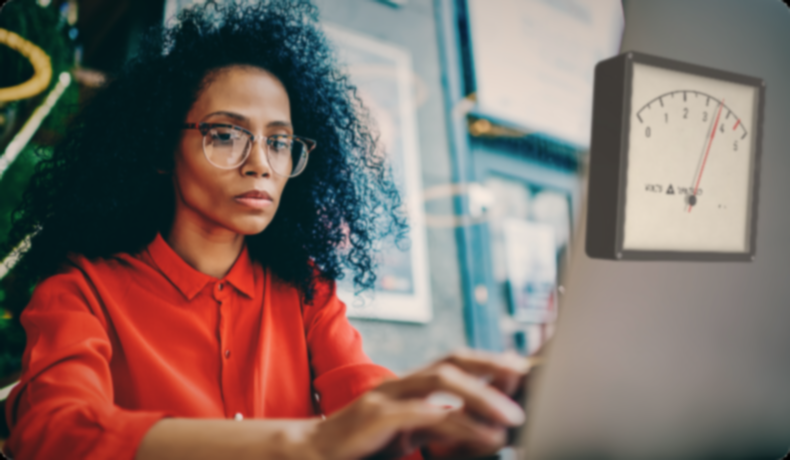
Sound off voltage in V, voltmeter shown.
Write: 3.5 V
